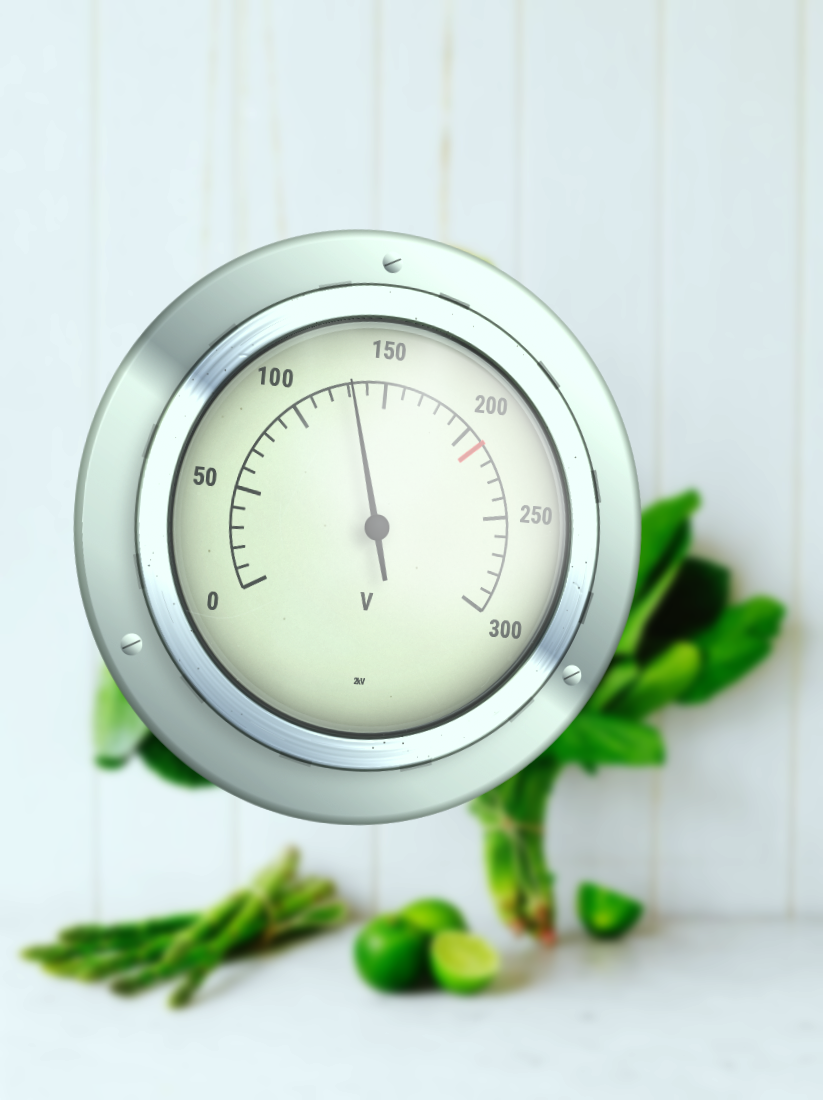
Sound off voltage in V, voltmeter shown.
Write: 130 V
